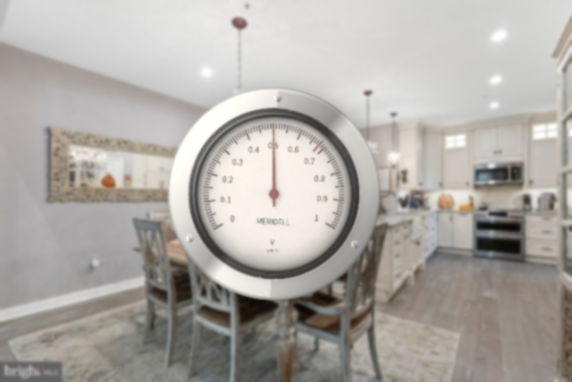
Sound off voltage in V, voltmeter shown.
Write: 0.5 V
